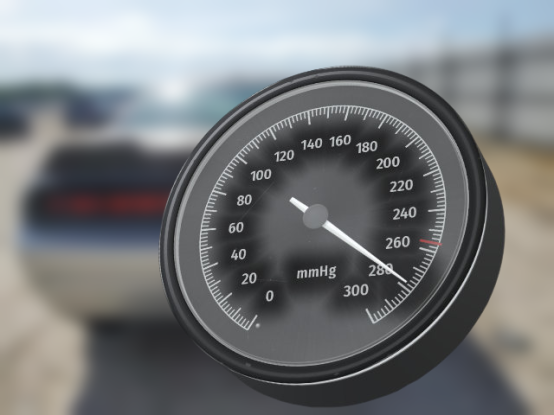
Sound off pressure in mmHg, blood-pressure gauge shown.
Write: 278 mmHg
